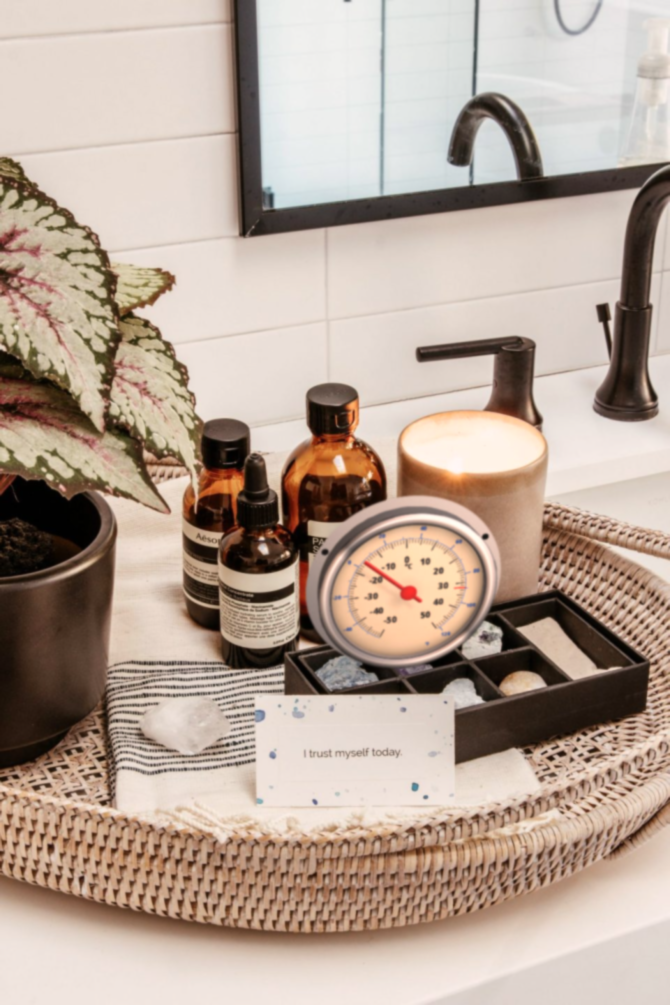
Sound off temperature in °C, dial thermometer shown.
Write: -15 °C
